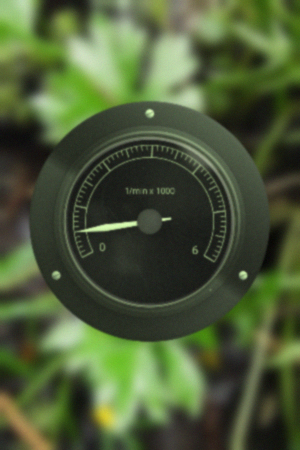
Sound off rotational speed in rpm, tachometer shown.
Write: 500 rpm
